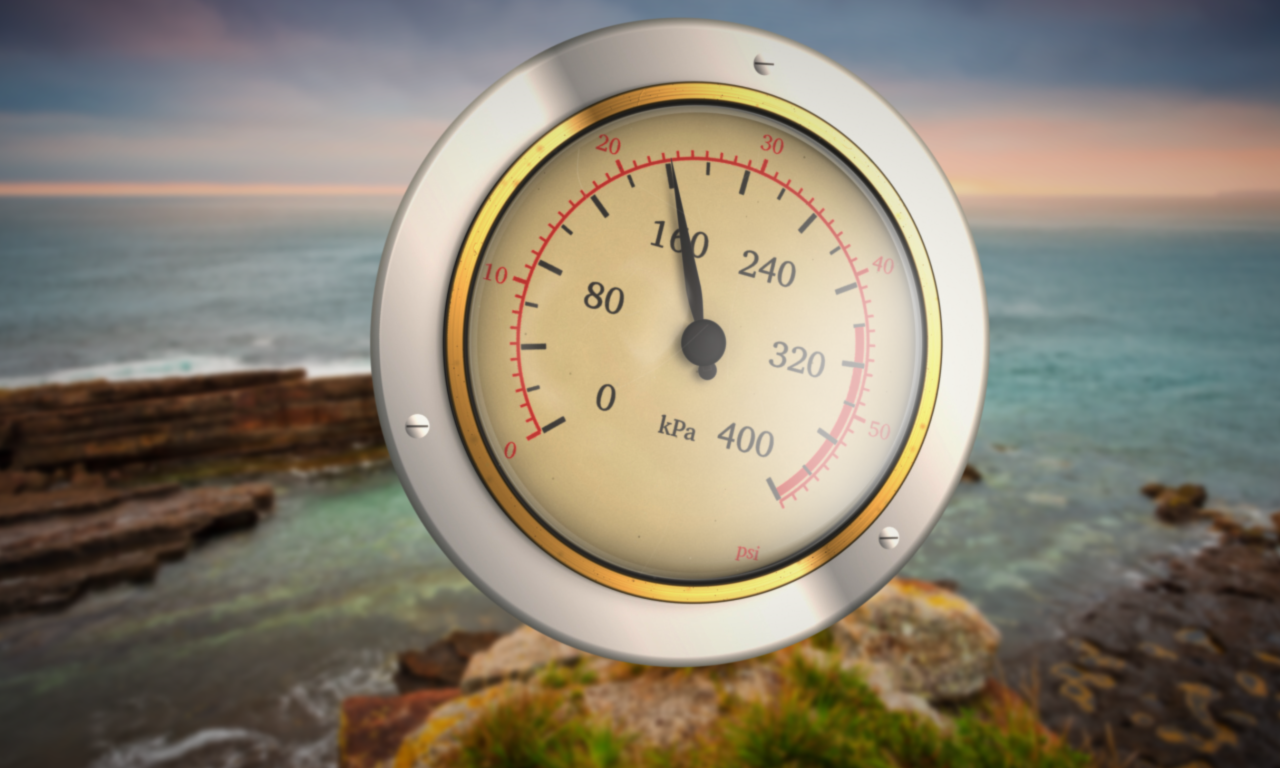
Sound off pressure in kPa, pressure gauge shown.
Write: 160 kPa
